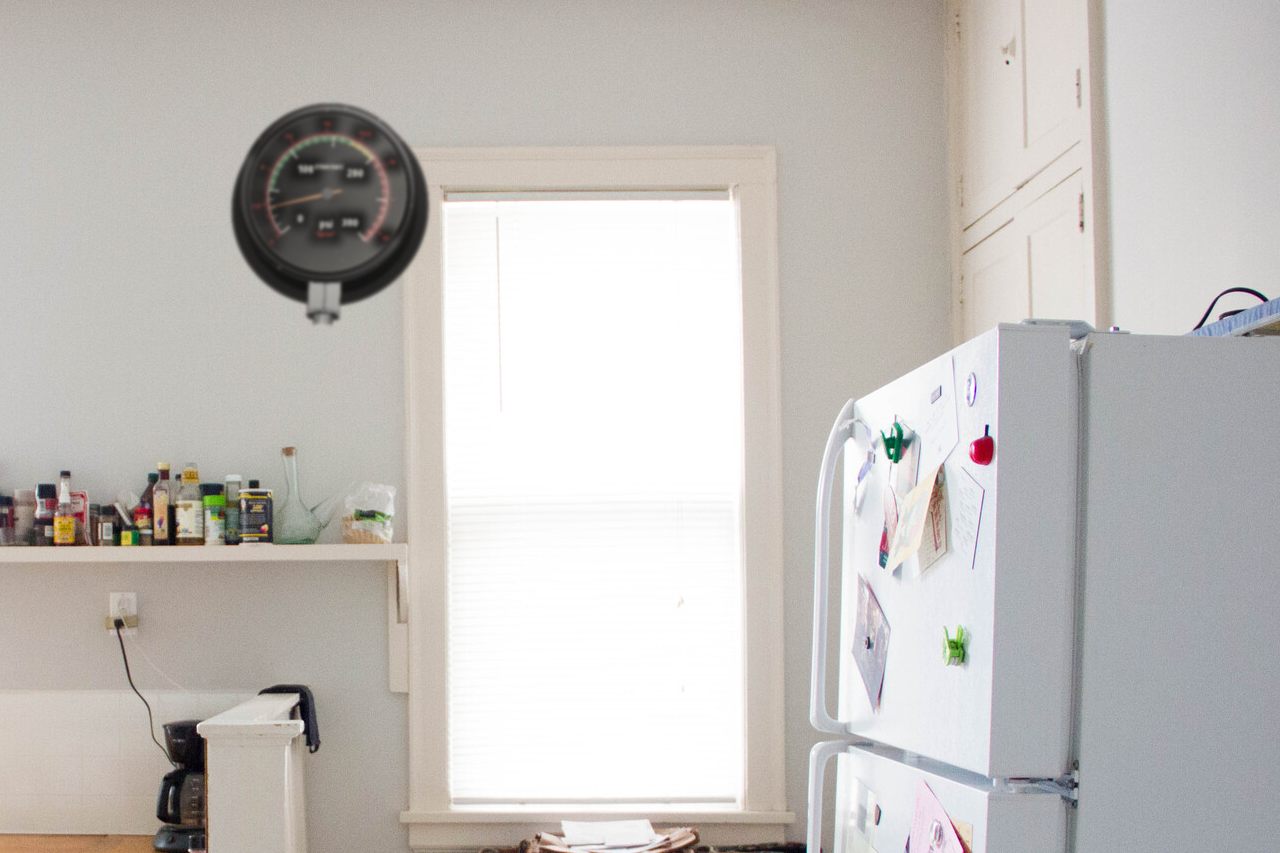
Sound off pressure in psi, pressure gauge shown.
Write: 30 psi
